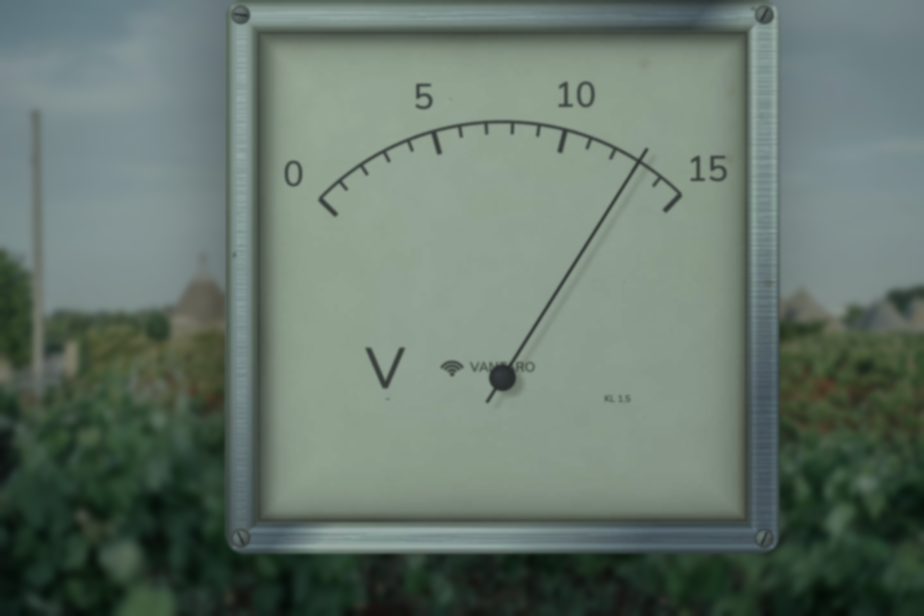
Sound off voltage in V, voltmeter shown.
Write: 13 V
